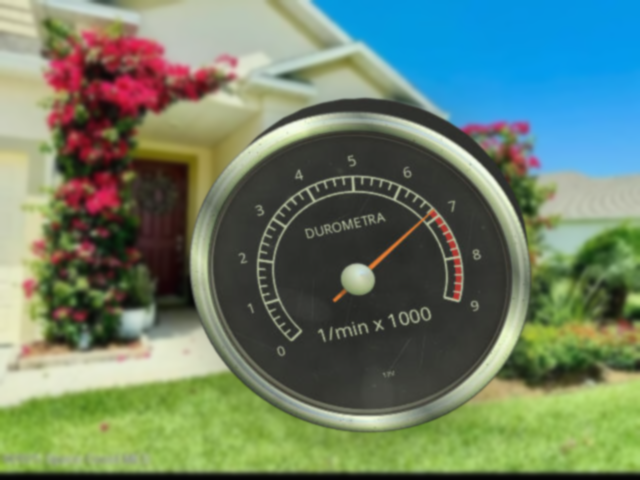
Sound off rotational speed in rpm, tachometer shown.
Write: 6800 rpm
